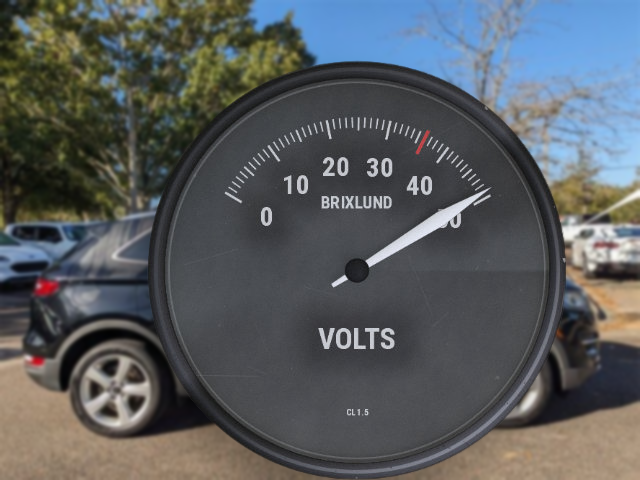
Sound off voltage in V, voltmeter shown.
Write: 49 V
